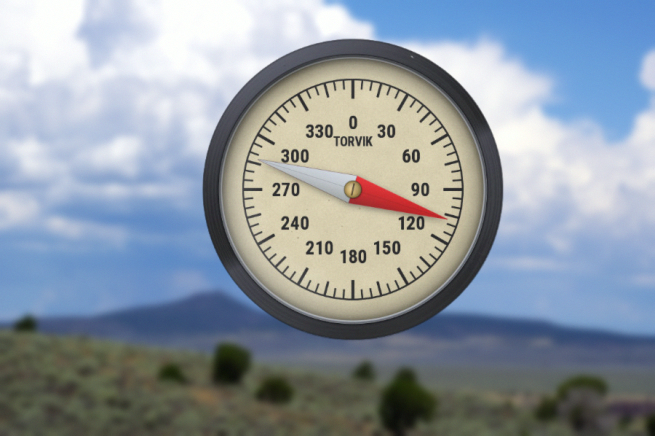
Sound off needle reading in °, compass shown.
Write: 107.5 °
